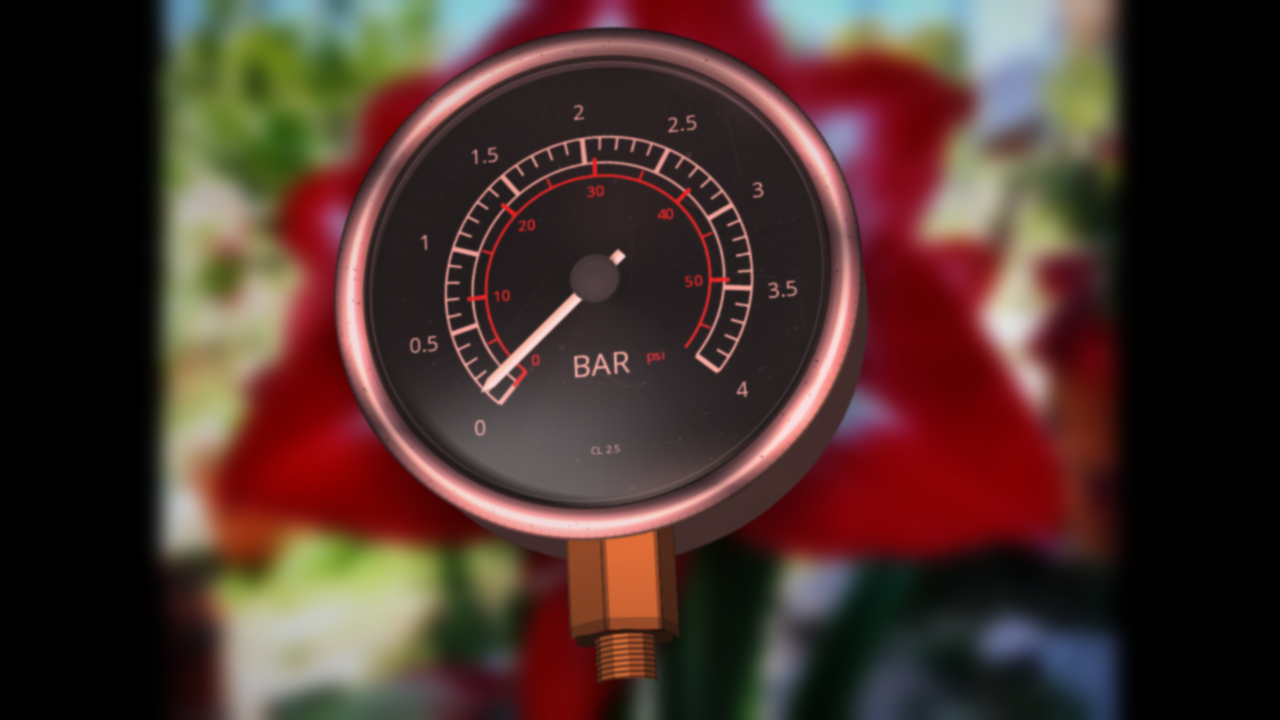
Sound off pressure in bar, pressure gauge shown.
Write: 0.1 bar
